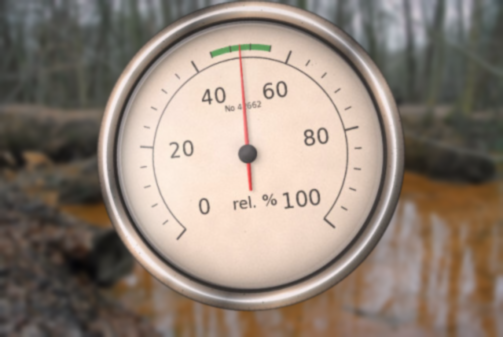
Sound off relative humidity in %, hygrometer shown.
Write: 50 %
